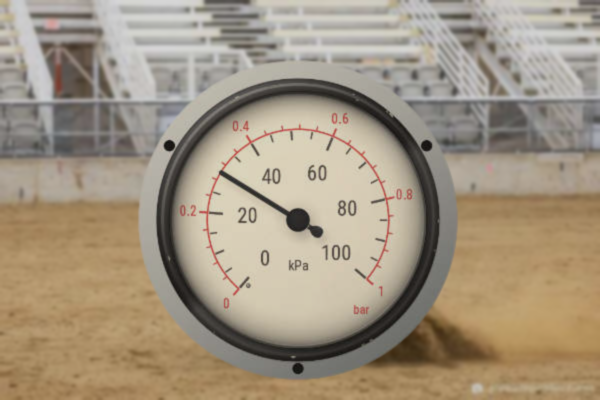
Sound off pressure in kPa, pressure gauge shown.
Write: 30 kPa
